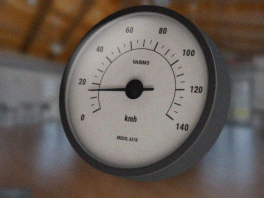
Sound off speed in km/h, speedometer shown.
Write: 15 km/h
